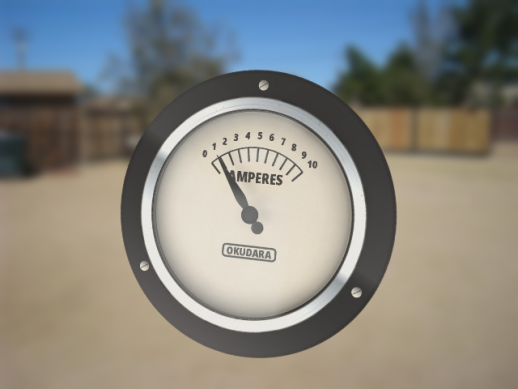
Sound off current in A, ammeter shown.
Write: 1 A
